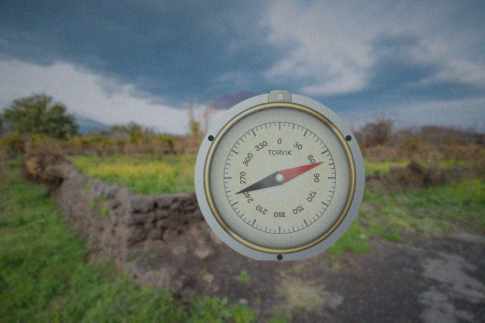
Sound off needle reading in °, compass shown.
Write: 70 °
